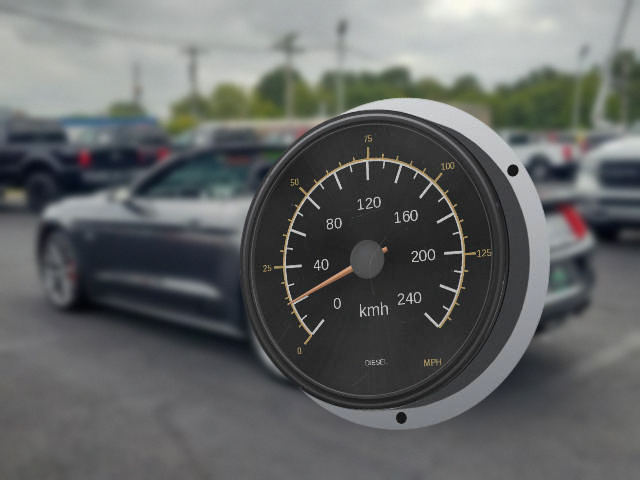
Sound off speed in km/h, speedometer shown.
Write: 20 km/h
